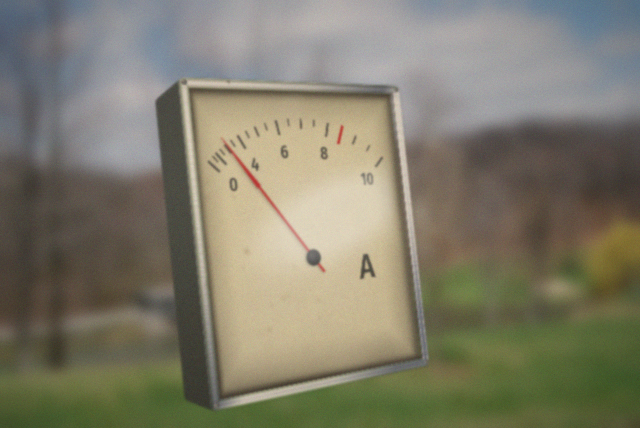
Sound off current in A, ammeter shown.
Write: 3 A
